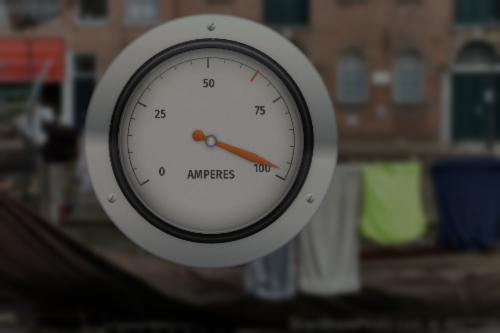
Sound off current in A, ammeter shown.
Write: 97.5 A
